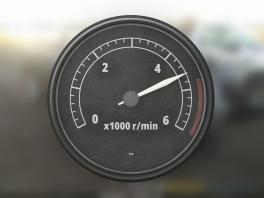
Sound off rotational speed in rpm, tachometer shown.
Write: 4600 rpm
